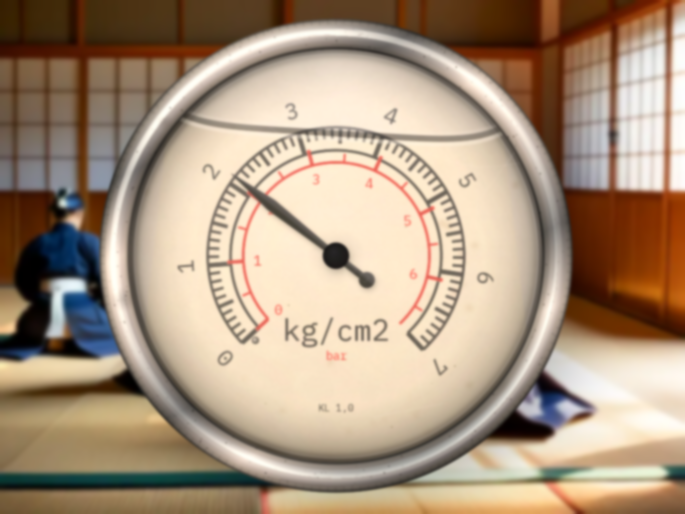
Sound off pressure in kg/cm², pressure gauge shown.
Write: 2.1 kg/cm²
